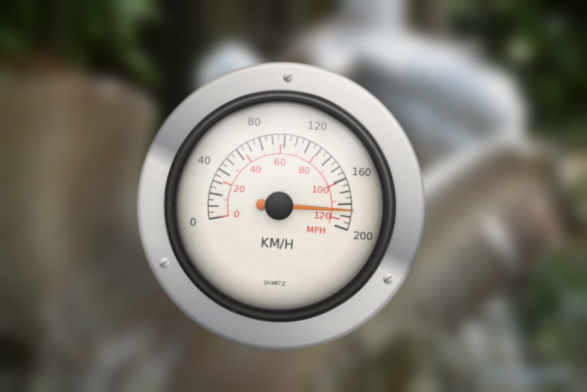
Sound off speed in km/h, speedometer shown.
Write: 185 km/h
